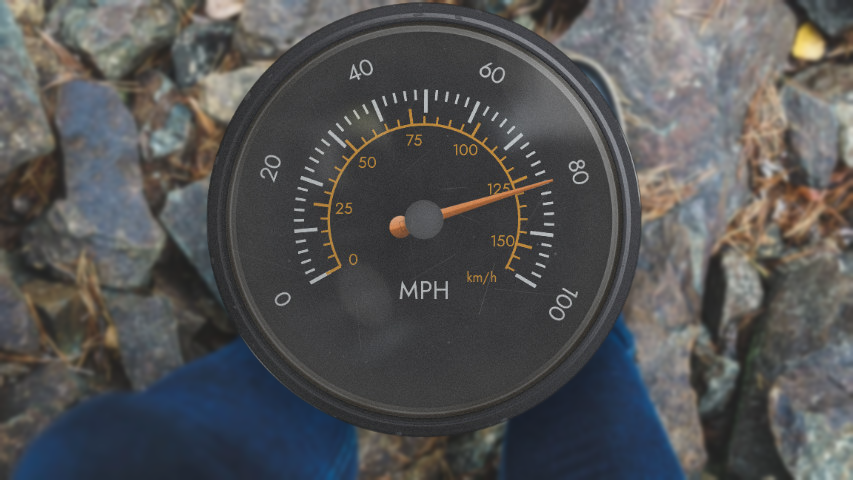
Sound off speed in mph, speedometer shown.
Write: 80 mph
